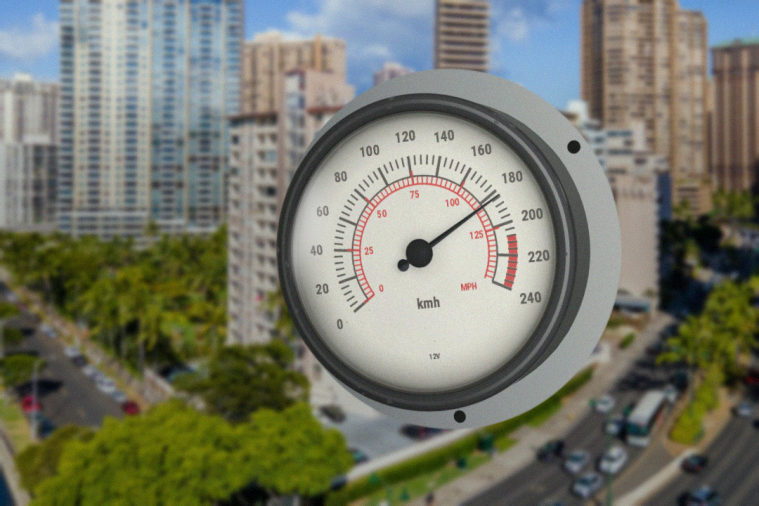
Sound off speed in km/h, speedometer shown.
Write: 184 km/h
